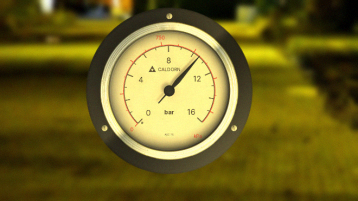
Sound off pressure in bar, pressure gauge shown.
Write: 10.5 bar
